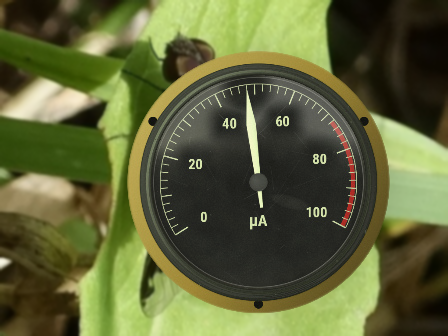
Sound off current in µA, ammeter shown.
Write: 48 µA
